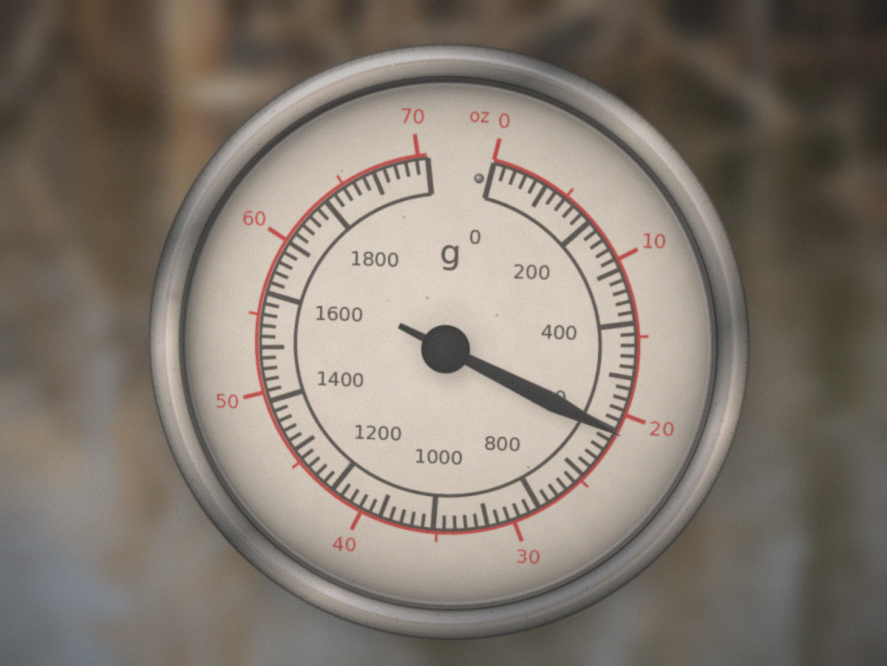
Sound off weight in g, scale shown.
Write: 600 g
